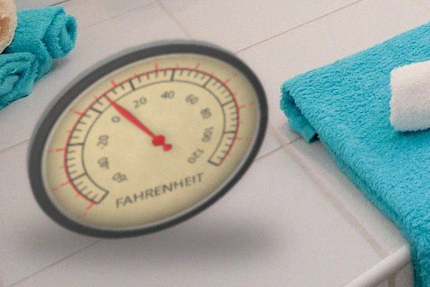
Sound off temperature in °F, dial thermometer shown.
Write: 8 °F
